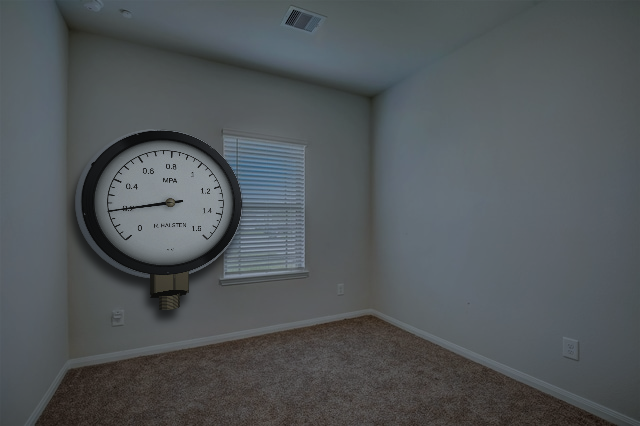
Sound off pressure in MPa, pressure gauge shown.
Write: 0.2 MPa
